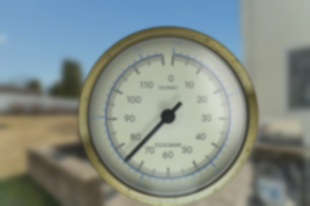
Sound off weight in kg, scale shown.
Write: 75 kg
